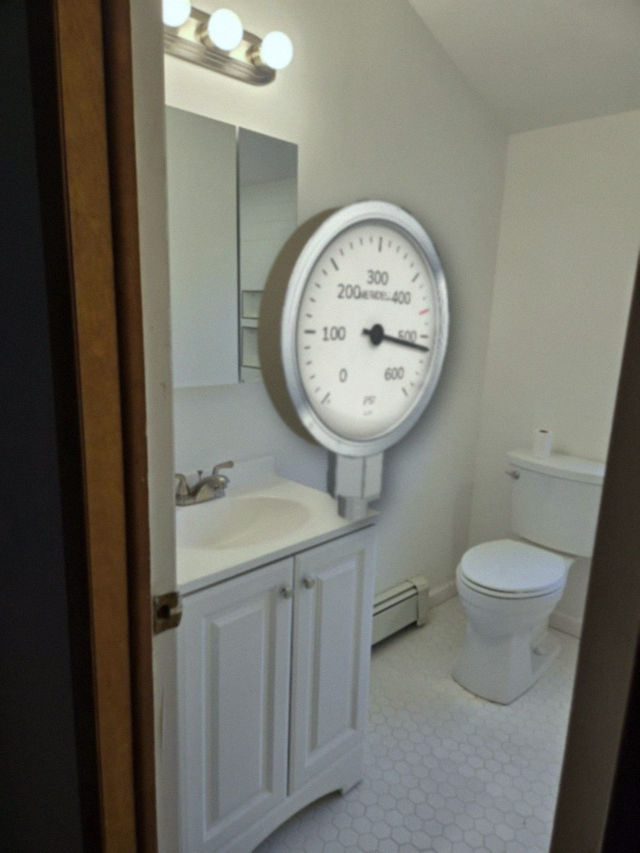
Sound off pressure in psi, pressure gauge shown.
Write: 520 psi
